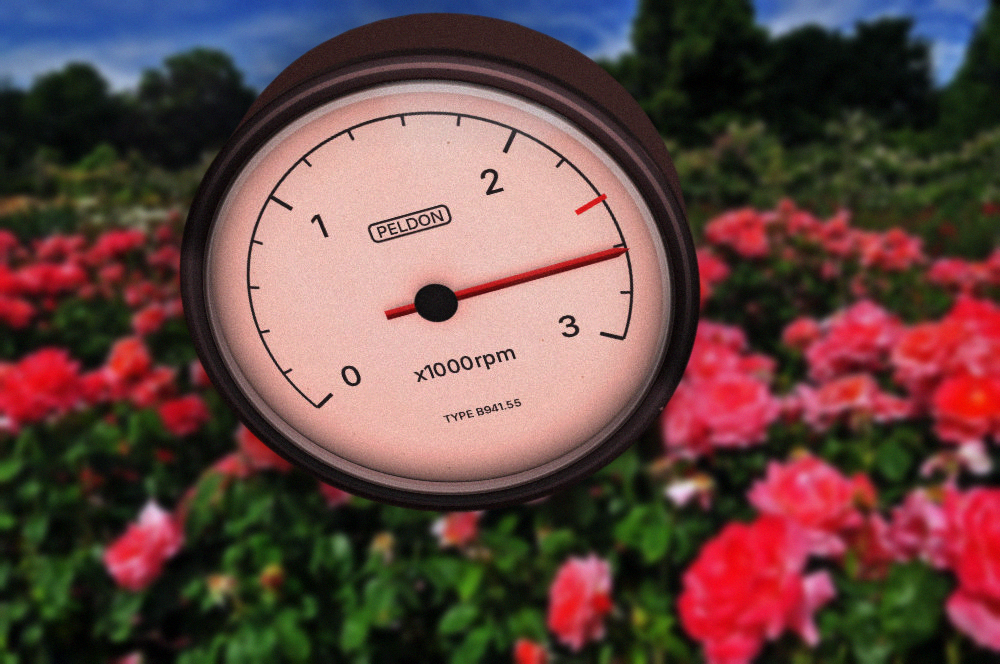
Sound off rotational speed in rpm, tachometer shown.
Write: 2600 rpm
